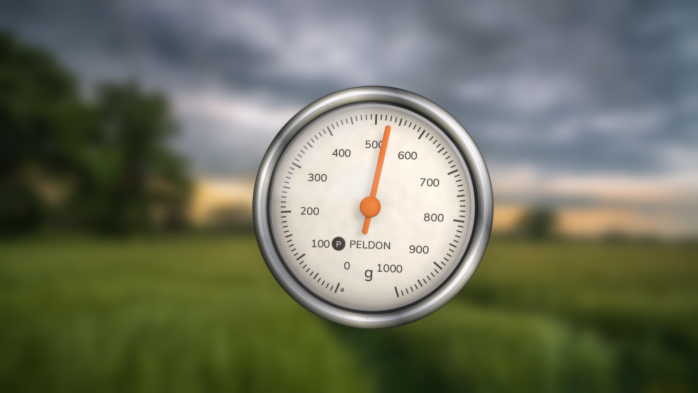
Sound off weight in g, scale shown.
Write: 530 g
